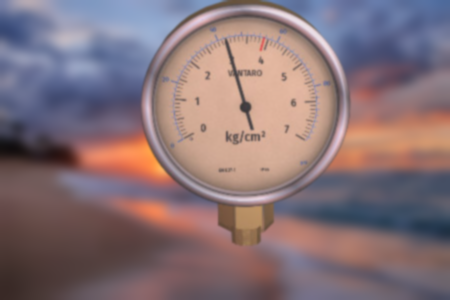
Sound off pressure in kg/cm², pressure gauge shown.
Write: 3 kg/cm²
